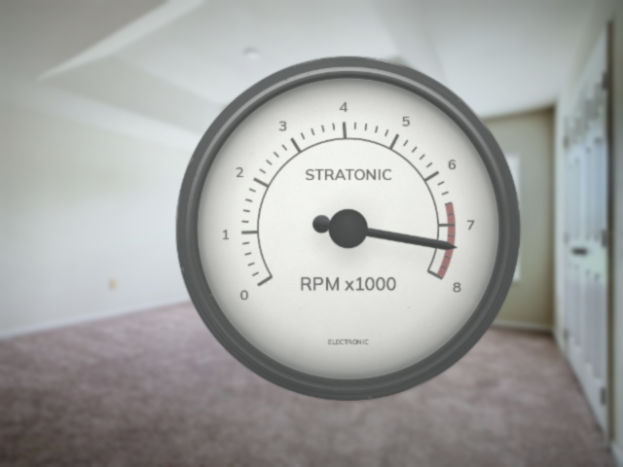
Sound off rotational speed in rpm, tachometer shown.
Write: 7400 rpm
